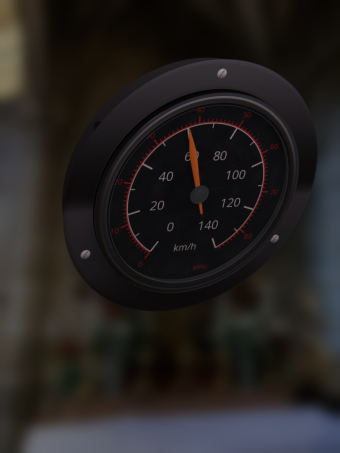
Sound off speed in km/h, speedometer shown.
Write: 60 km/h
